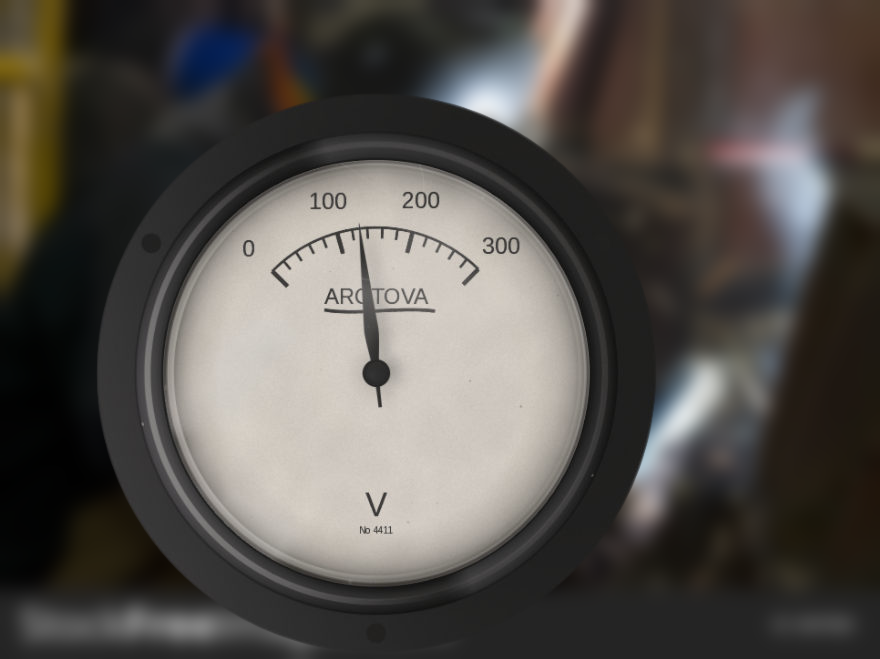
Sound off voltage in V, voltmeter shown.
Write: 130 V
